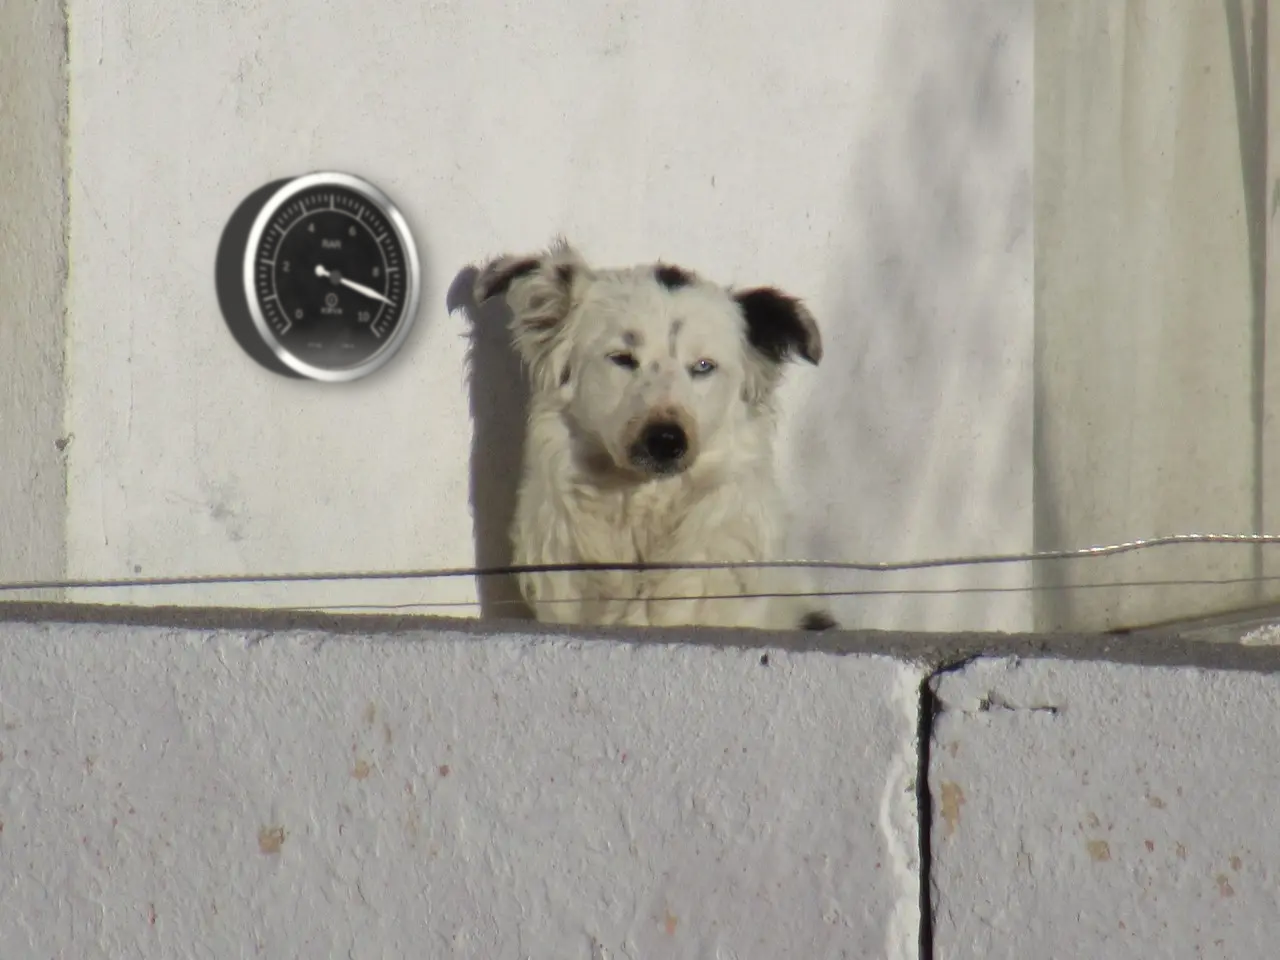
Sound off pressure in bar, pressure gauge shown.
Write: 9 bar
